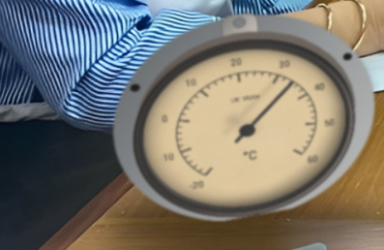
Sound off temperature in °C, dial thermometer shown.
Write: 34 °C
